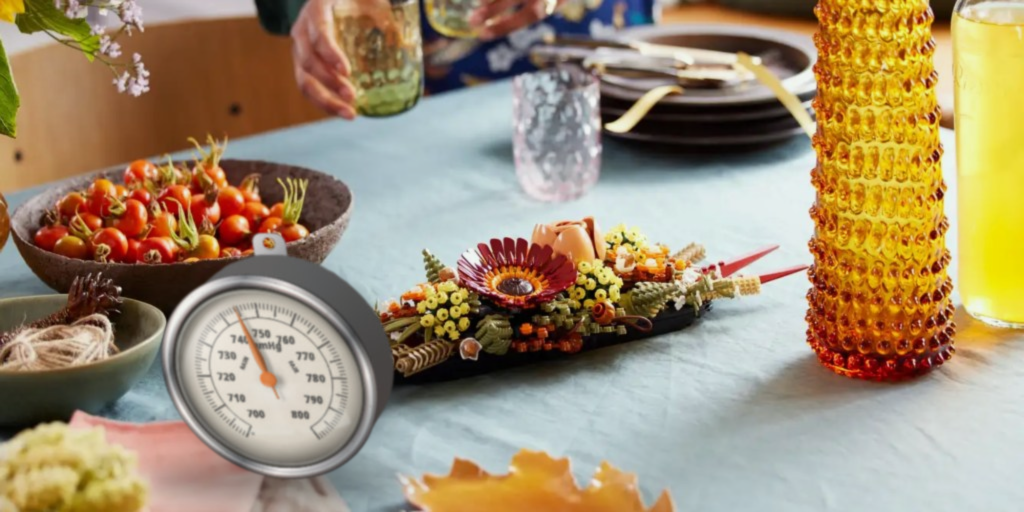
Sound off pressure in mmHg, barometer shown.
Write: 745 mmHg
